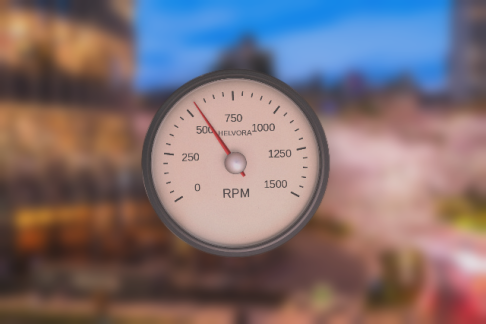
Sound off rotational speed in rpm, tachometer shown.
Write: 550 rpm
